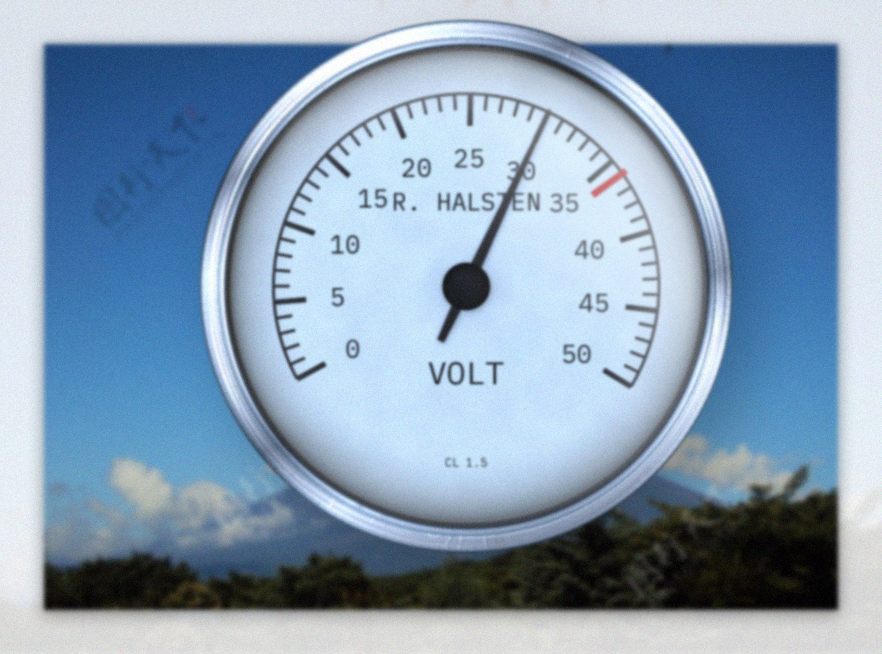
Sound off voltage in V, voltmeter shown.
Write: 30 V
